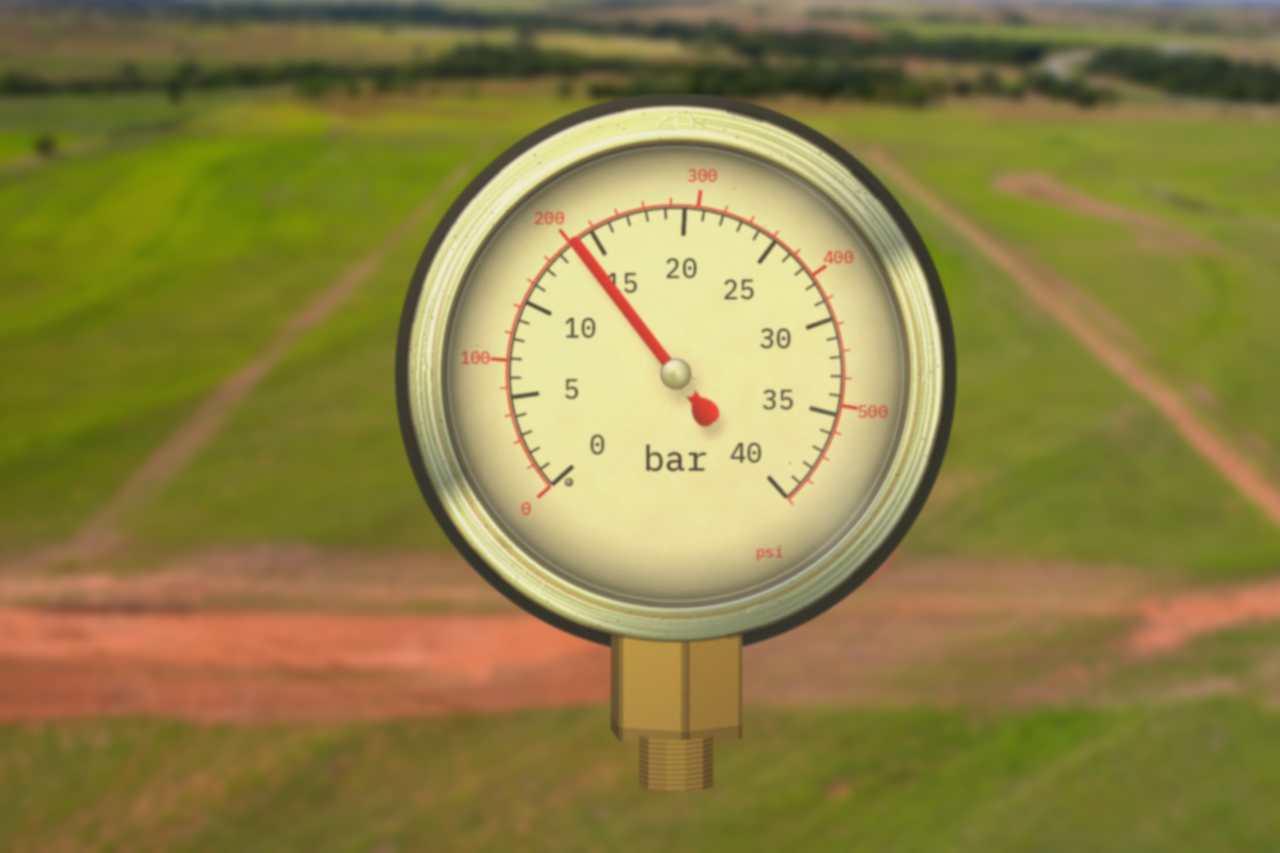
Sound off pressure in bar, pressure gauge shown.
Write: 14 bar
